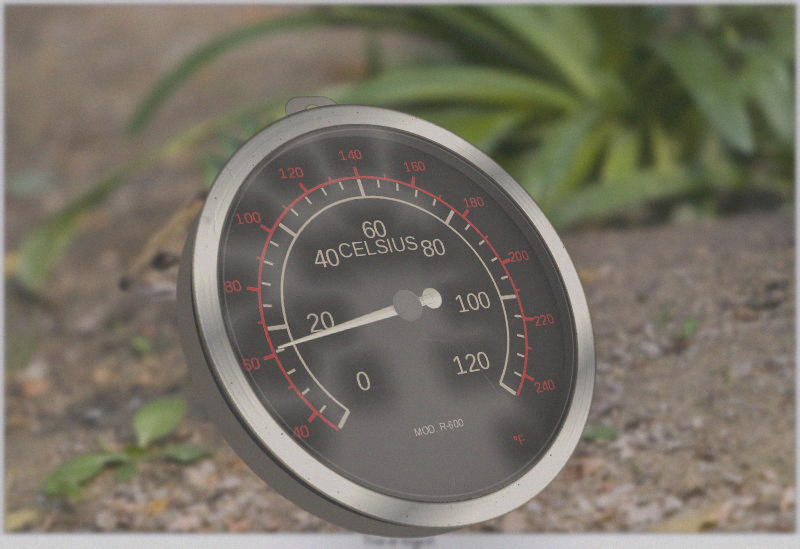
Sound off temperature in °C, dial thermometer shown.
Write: 16 °C
